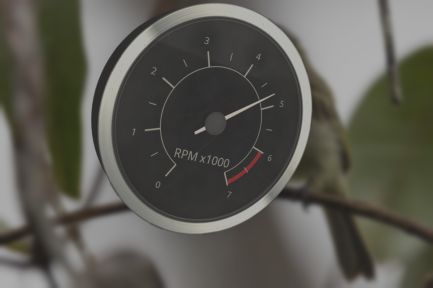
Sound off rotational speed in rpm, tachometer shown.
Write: 4750 rpm
